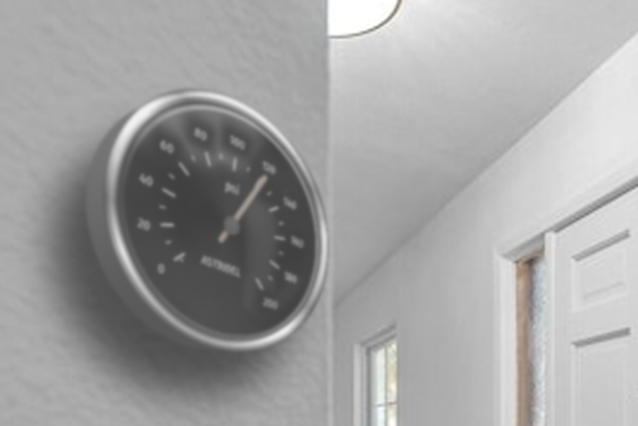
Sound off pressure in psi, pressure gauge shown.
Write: 120 psi
